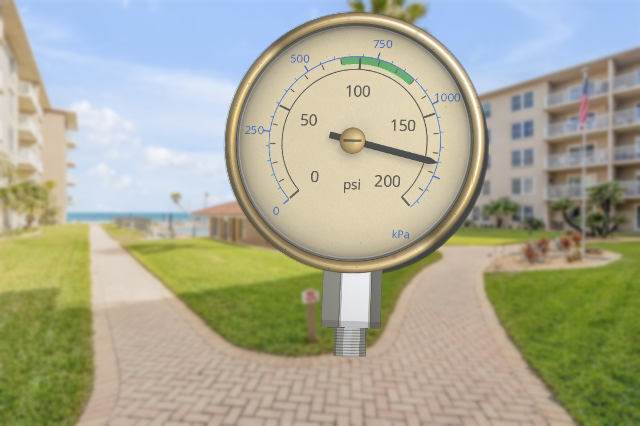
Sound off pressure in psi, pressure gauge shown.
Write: 175 psi
